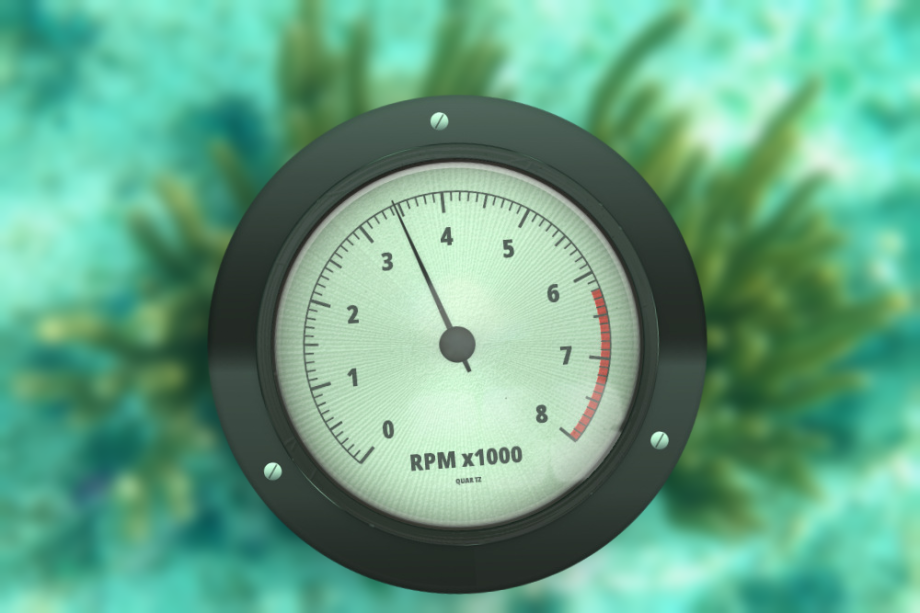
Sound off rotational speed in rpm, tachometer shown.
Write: 3450 rpm
